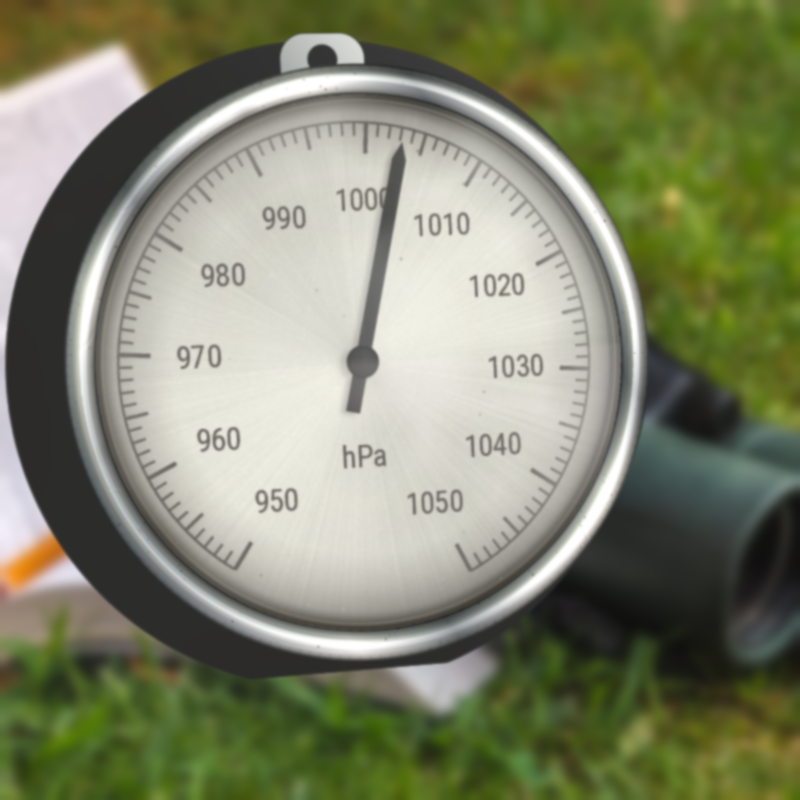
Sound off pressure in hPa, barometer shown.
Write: 1003 hPa
